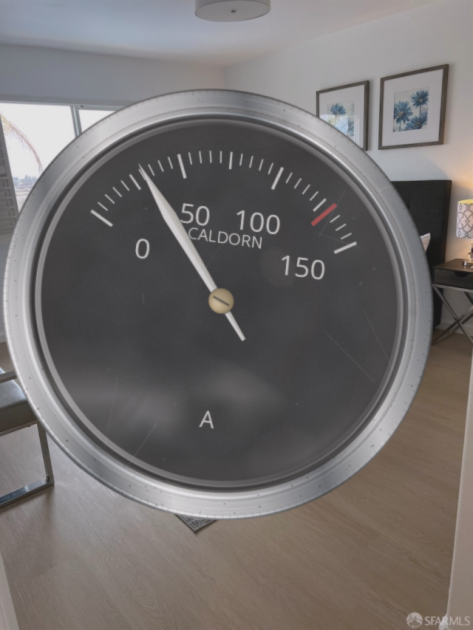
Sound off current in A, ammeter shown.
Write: 30 A
